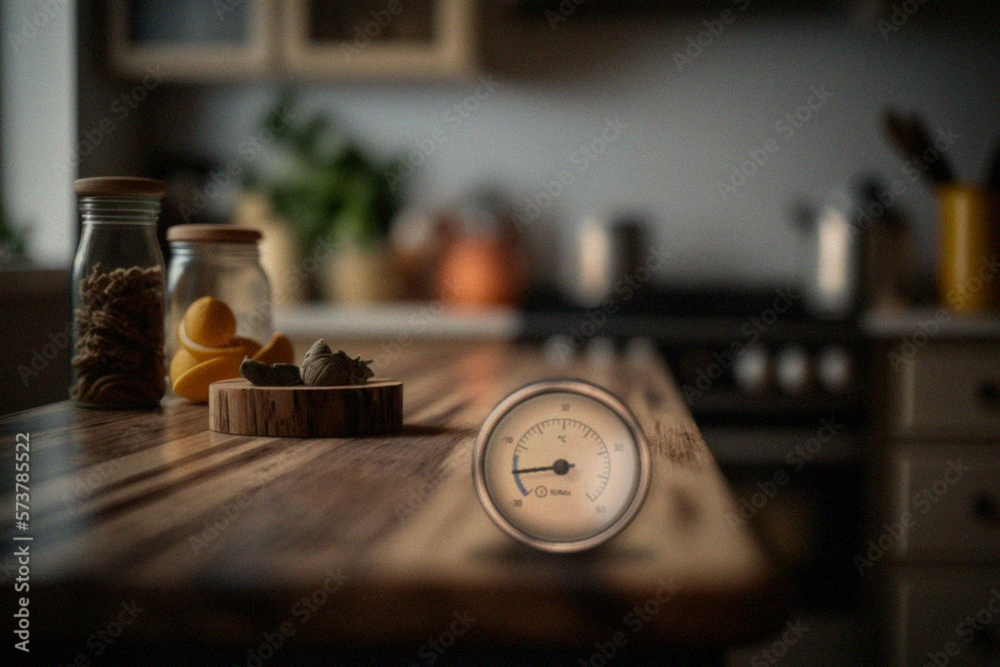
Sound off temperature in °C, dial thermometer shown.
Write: -20 °C
